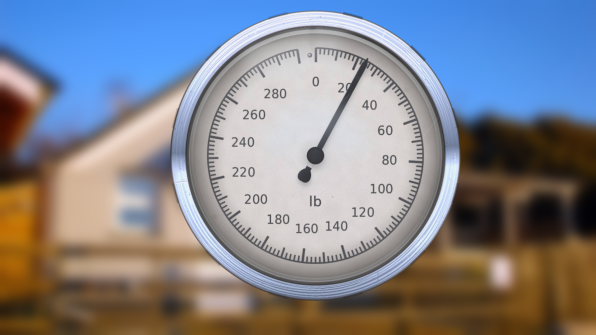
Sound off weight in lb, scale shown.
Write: 24 lb
